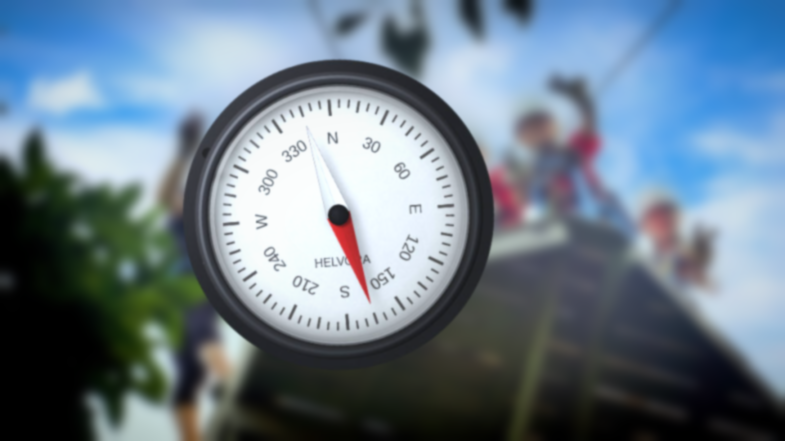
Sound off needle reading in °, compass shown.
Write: 165 °
